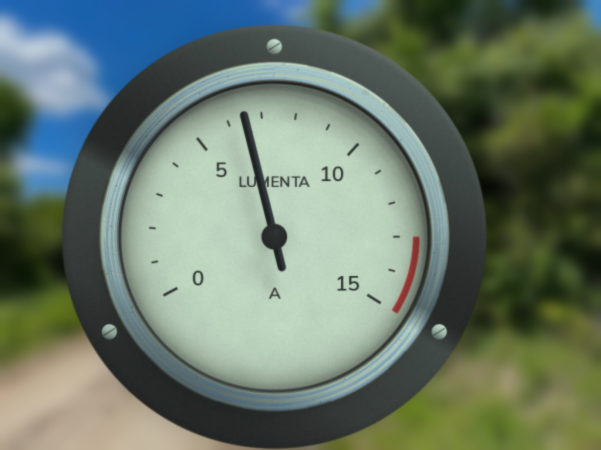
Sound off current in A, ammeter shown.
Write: 6.5 A
